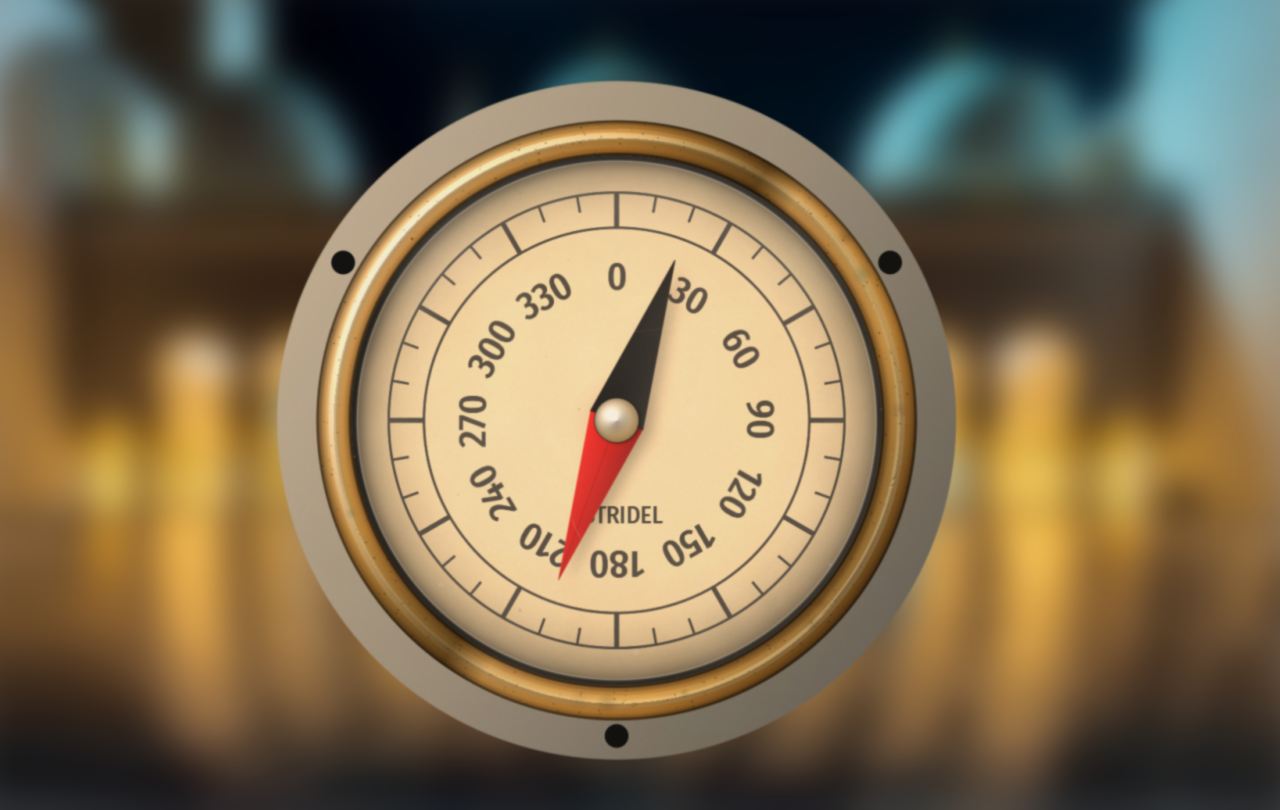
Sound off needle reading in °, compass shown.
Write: 200 °
